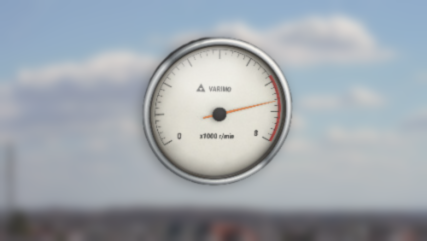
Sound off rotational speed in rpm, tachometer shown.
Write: 6600 rpm
